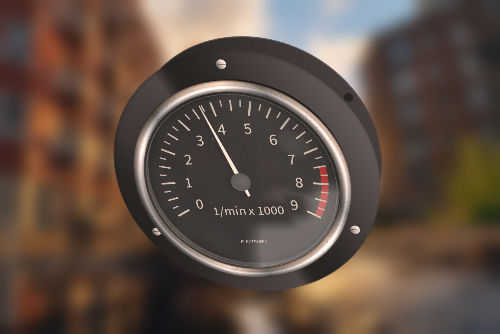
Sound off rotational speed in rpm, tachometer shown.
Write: 3750 rpm
